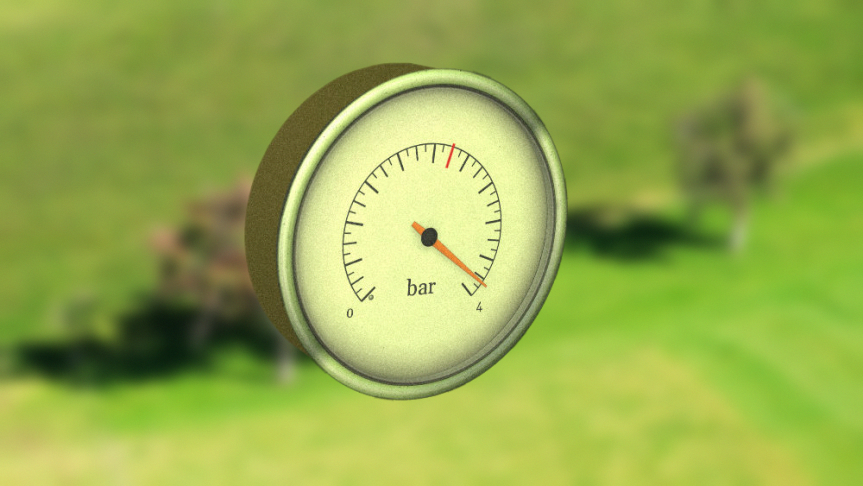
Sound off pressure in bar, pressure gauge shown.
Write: 3.85 bar
